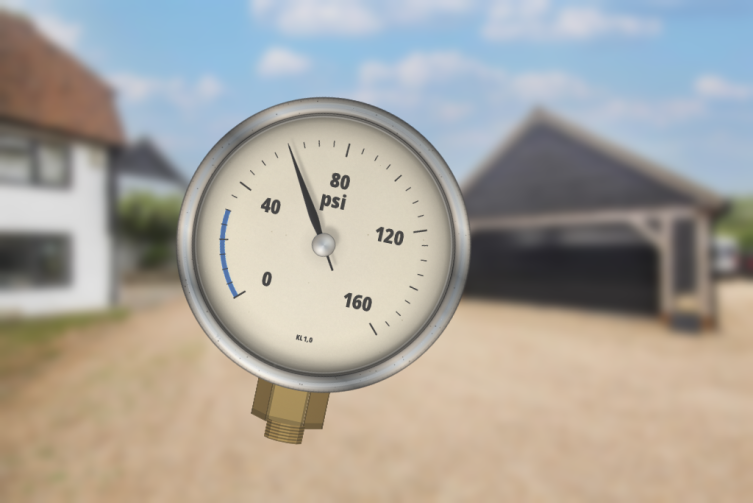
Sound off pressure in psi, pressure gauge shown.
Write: 60 psi
